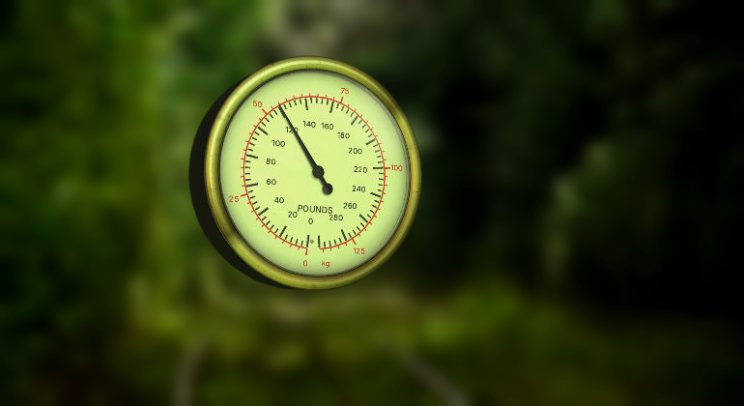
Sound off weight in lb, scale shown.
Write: 120 lb
